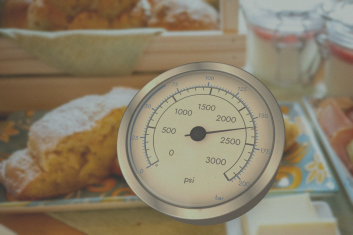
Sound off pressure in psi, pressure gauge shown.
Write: 2300 psi
